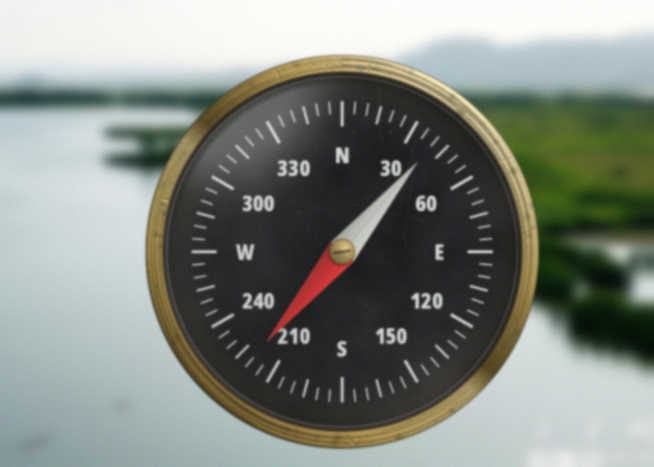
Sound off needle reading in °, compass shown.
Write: 220 °
